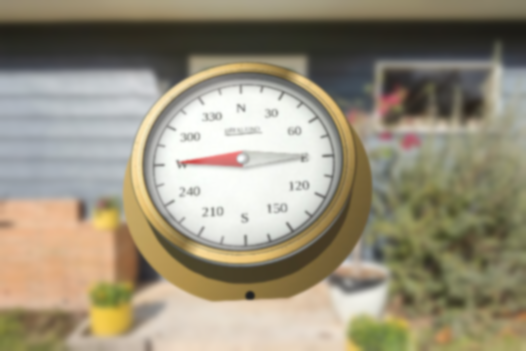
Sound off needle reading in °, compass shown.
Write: 270 °
